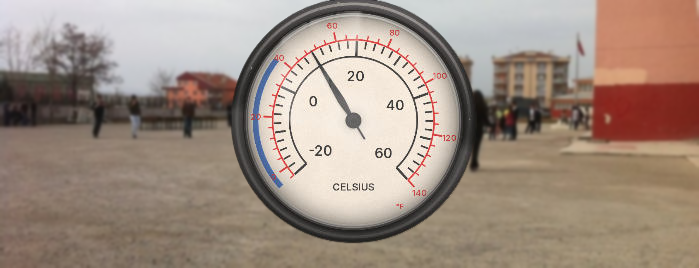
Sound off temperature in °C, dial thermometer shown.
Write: 10 °C
